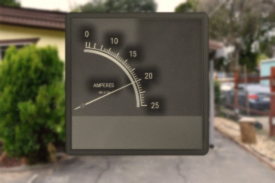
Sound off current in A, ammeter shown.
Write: 20 A
